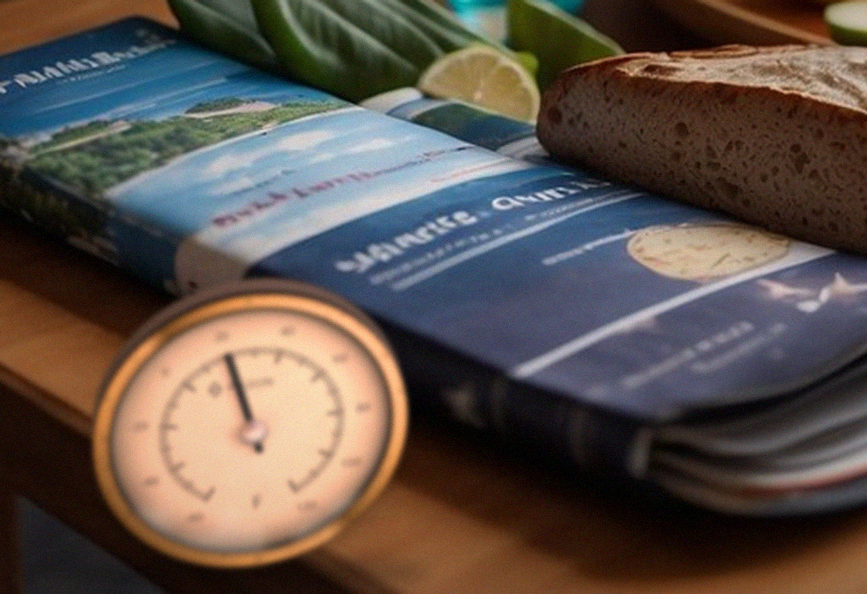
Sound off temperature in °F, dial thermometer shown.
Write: 20 °F
